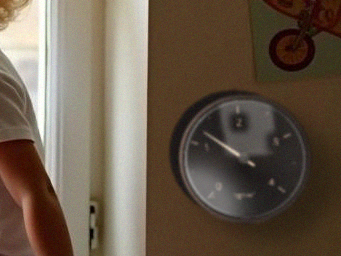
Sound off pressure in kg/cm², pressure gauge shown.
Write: 1.25 kg/cm²
